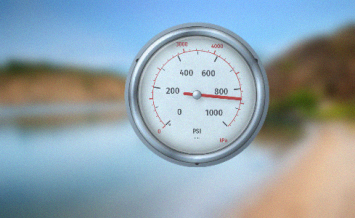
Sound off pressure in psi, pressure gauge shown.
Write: 850 psi
